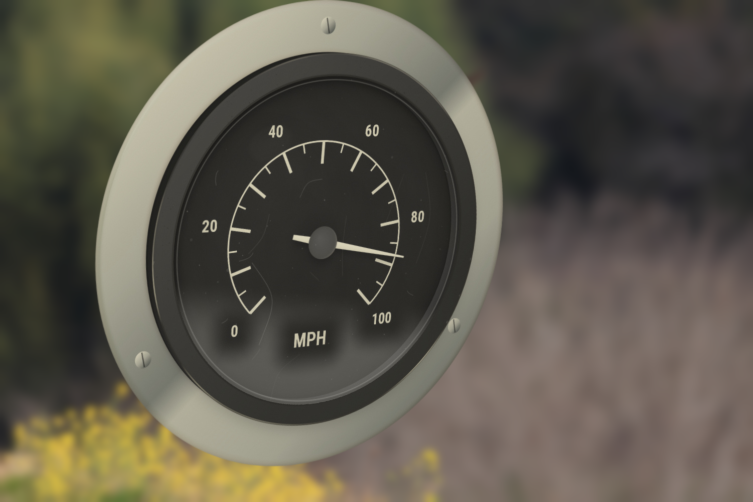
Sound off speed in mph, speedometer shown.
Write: 87.5 mph
